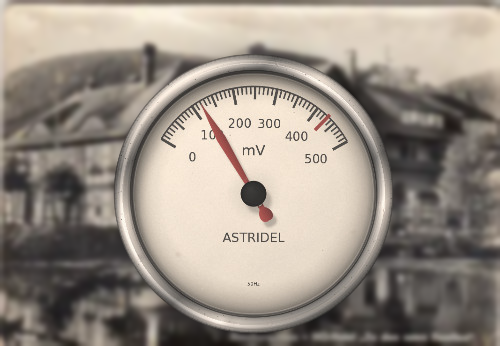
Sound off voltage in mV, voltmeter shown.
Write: 120 mV
